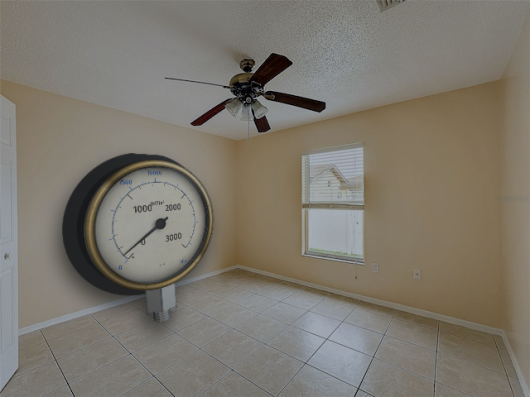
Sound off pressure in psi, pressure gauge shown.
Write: 100 psi
